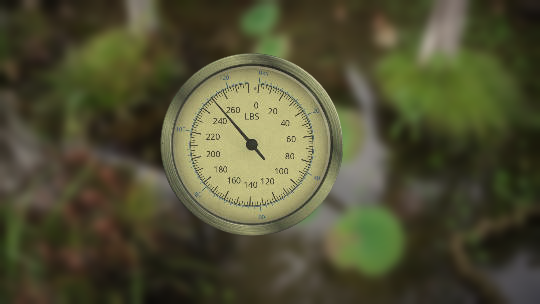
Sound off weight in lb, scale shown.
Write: 250 lb
